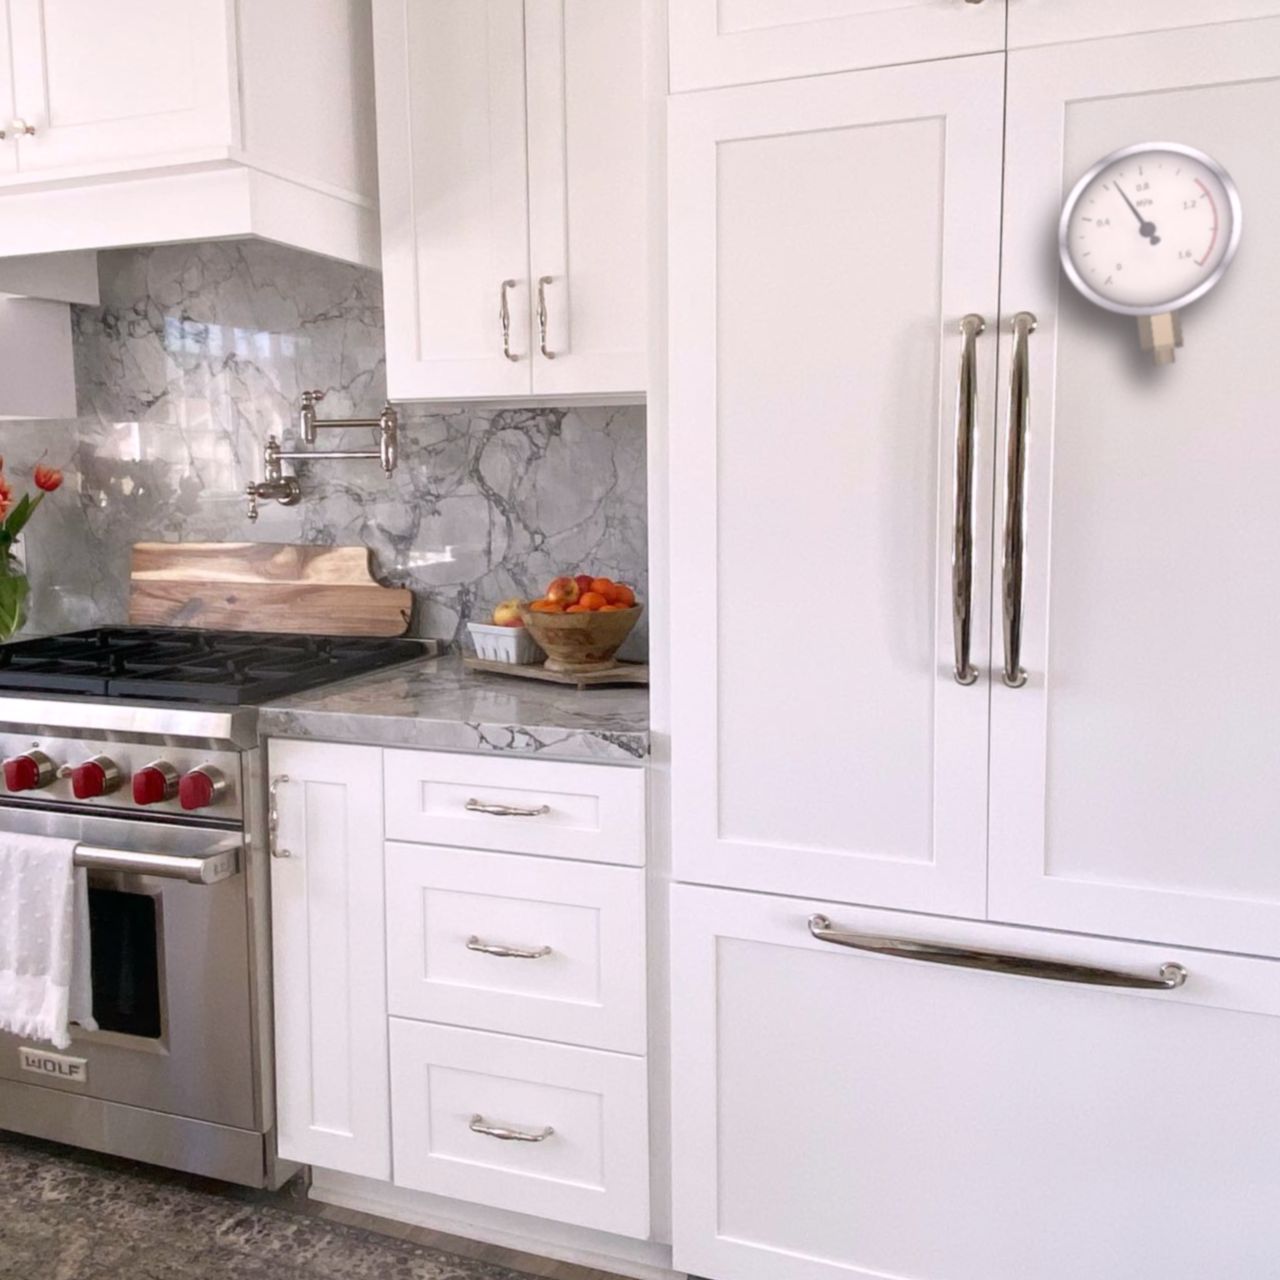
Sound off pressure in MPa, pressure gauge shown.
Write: 0.65 MPa
